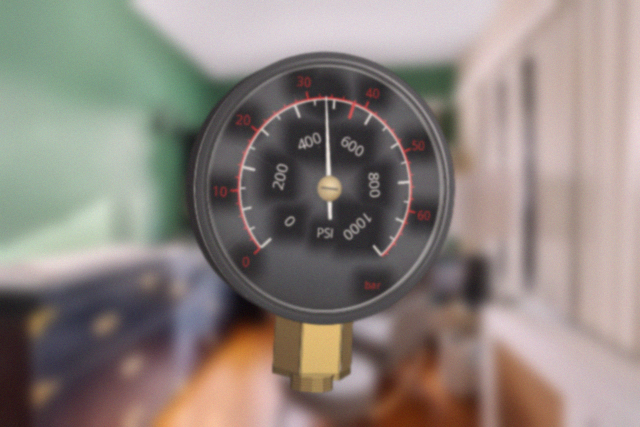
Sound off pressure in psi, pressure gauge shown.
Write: 475 psi
